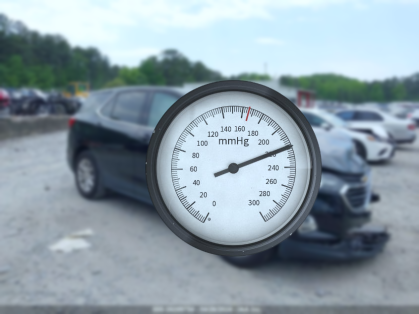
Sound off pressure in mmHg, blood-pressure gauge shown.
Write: 220 mmHg
